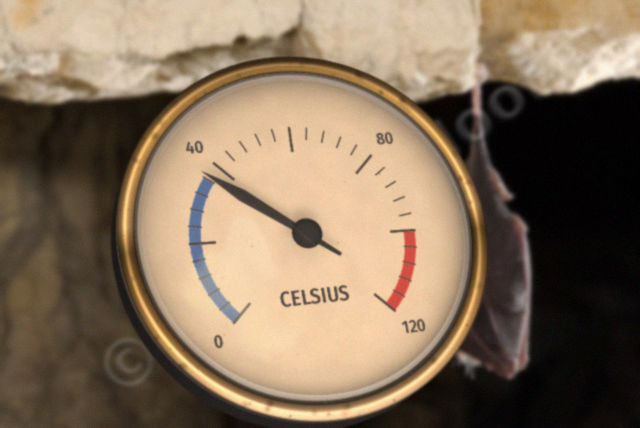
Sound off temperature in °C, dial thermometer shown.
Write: 36 °C
